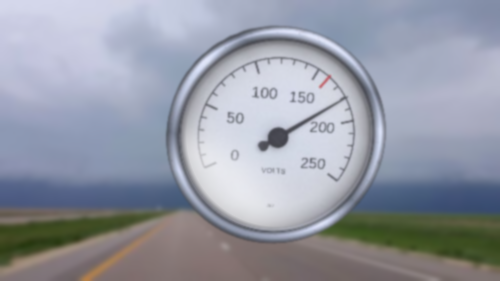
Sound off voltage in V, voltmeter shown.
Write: 180 V
